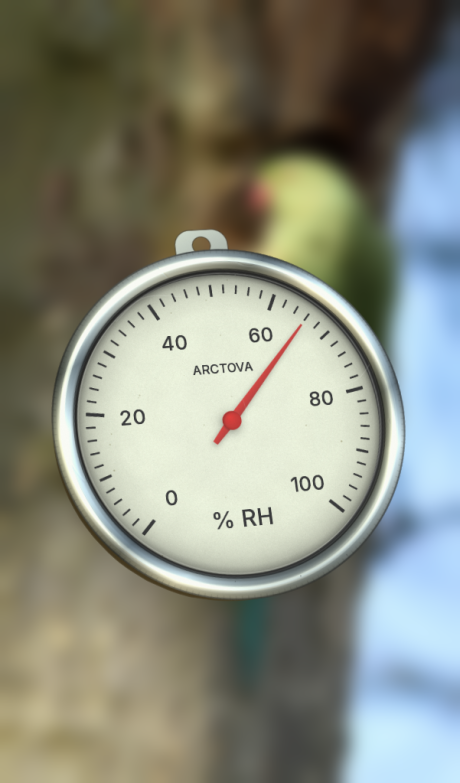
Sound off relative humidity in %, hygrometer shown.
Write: 66 %
